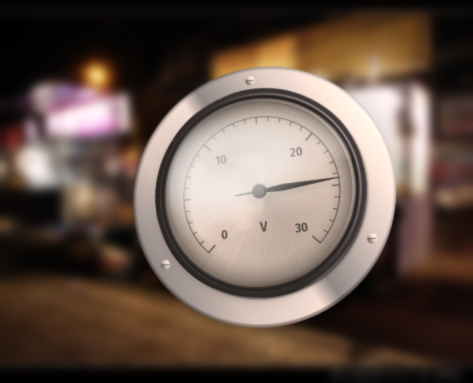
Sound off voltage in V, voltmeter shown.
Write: 24.5 V
